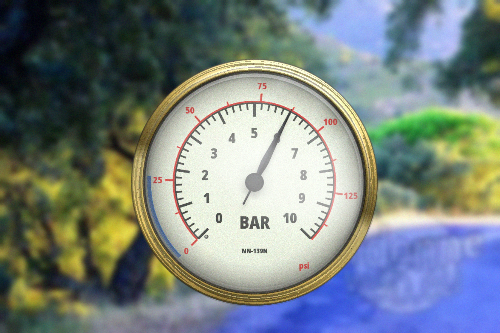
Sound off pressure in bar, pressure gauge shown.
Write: 6 bar
